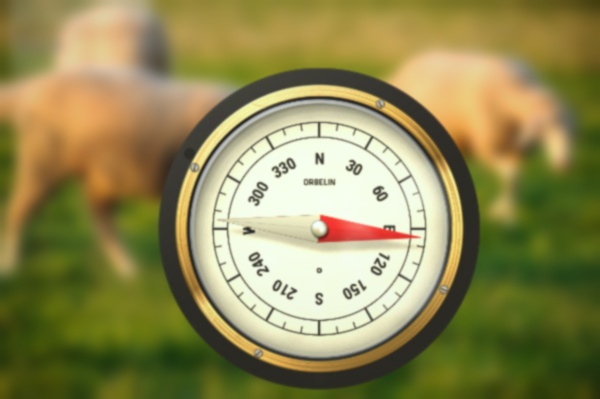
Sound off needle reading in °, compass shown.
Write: 95 °
